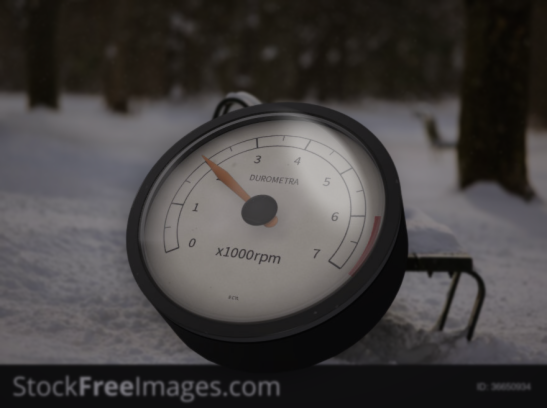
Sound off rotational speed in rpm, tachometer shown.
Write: 2000 rpm
